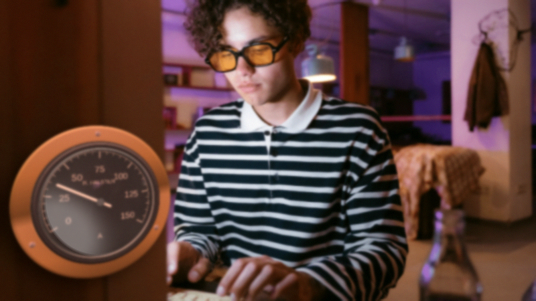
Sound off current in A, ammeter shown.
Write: 35 A
